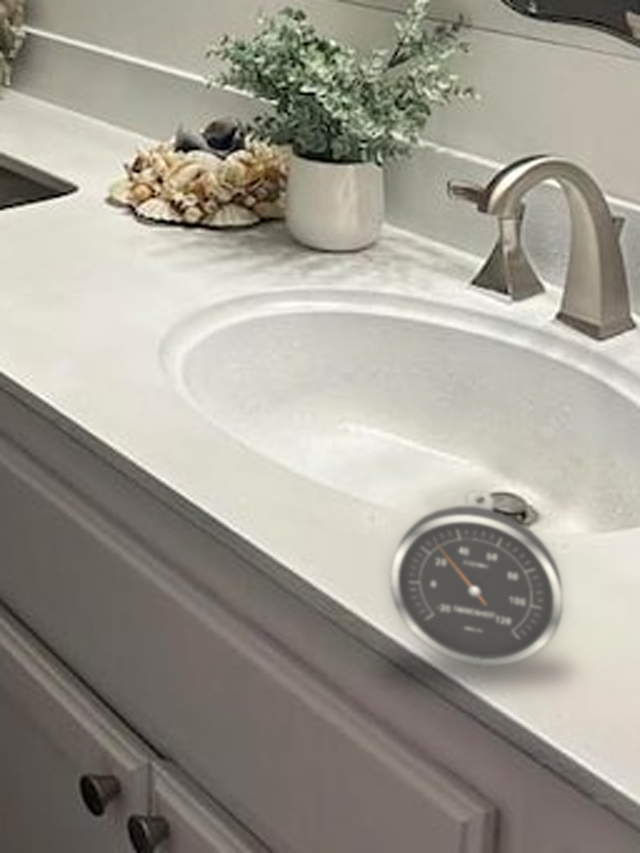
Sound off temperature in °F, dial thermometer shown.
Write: 28 °F
